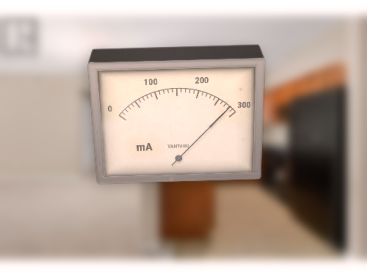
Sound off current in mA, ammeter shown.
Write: 280 mA
